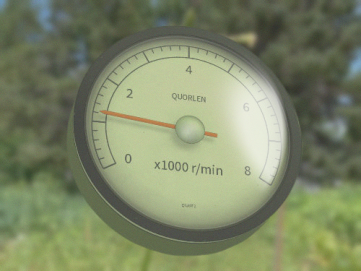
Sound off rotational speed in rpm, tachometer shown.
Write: 1200 rpm
